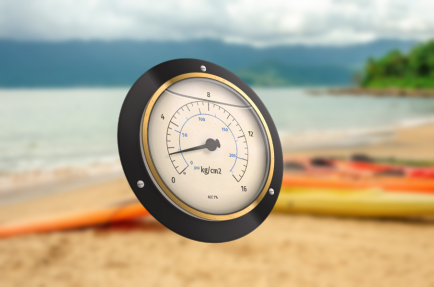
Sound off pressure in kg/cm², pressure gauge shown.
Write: 1.5 kg/cm²
